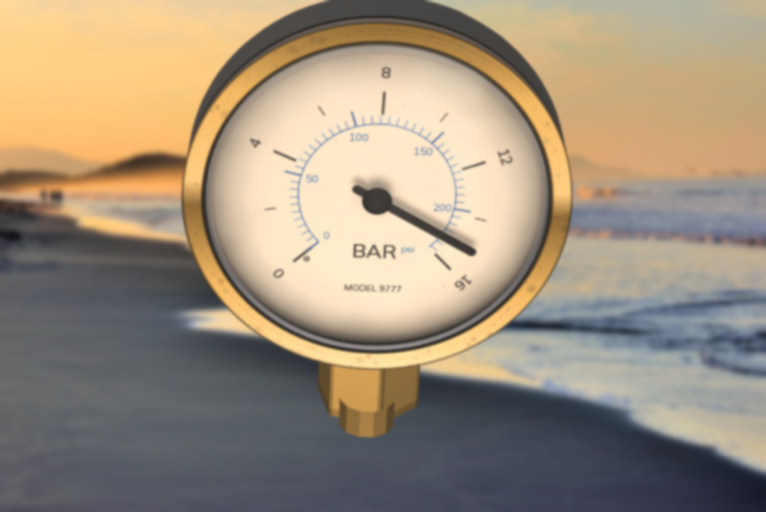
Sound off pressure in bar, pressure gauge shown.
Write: 15 bar
